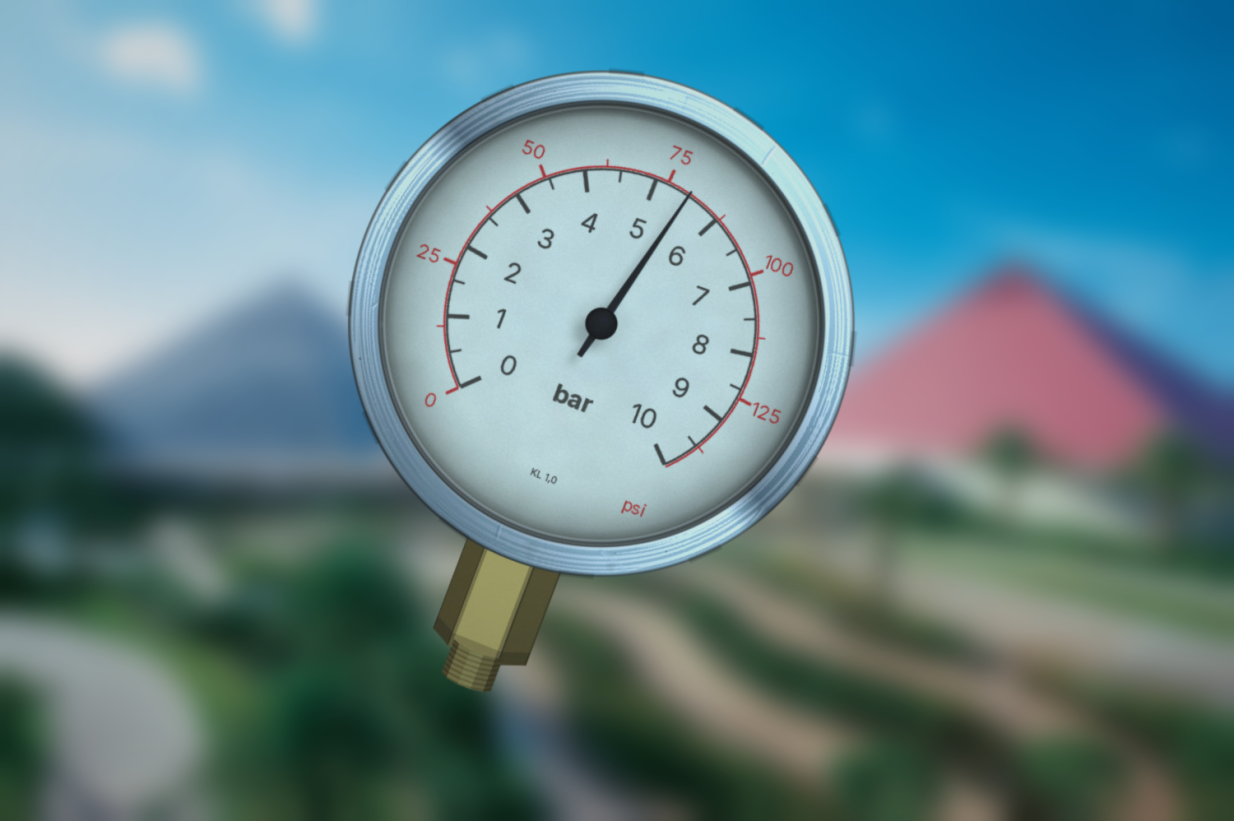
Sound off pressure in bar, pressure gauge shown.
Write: 5.5 bar
